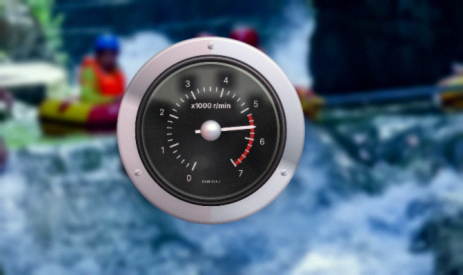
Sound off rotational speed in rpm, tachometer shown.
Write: 5600 rpm
